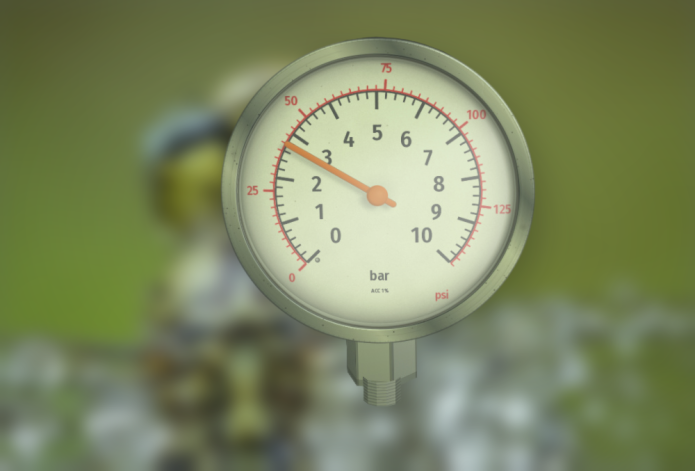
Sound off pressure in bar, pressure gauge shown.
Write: 2.8 bar
